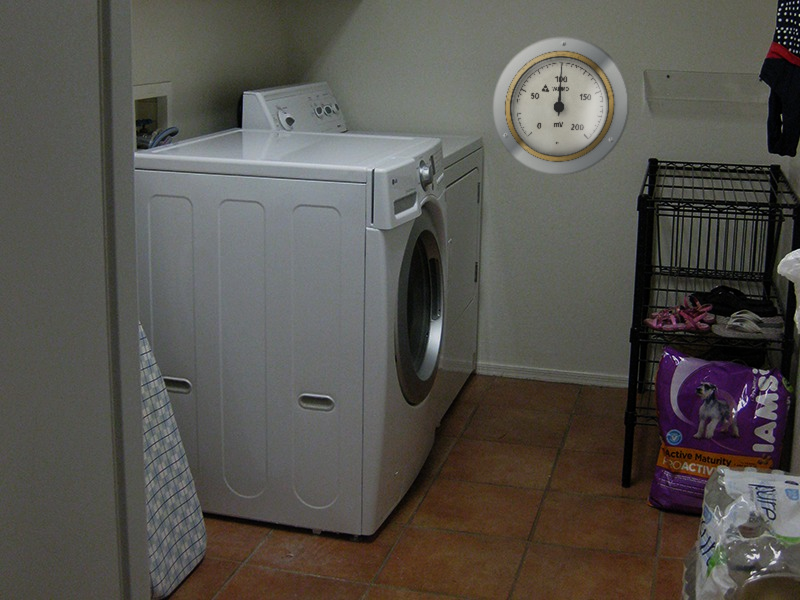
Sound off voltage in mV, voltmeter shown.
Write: 100 mV
